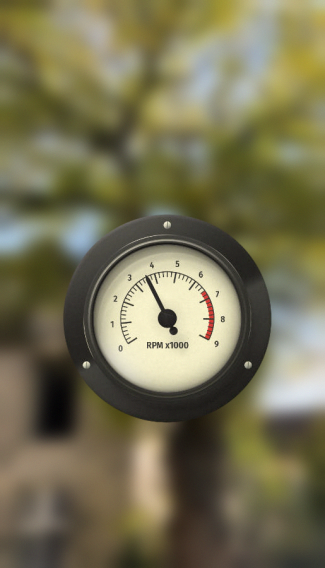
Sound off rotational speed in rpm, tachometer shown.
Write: 3600 rpm
